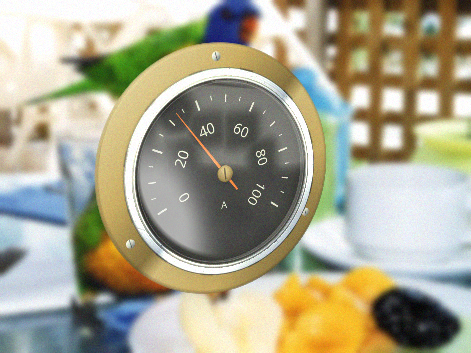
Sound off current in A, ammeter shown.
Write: 32.5 A
